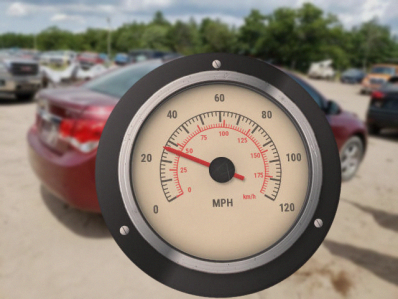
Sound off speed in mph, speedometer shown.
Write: 26 mph
